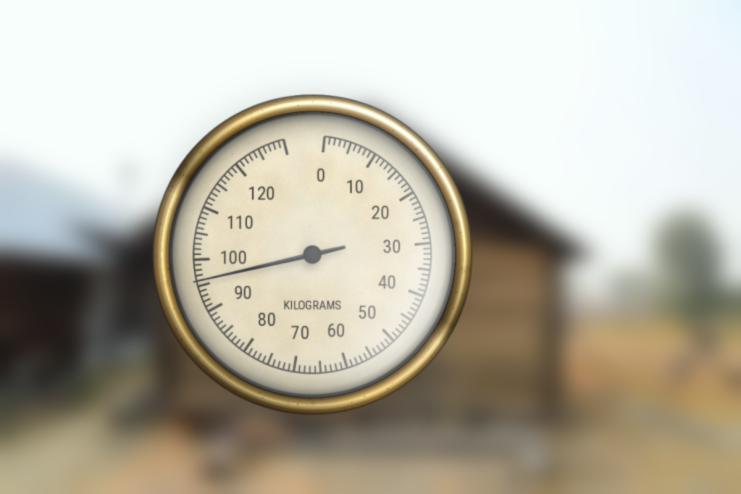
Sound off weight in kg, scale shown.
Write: 96 kg
